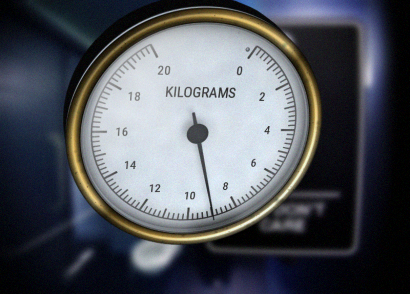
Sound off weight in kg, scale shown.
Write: 9 kg
